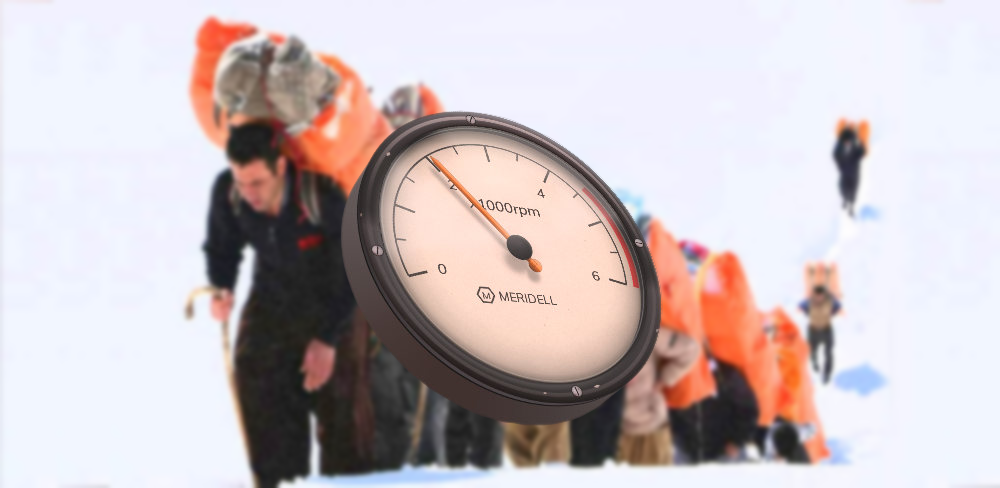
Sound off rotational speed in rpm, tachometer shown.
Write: 2000 rpm
